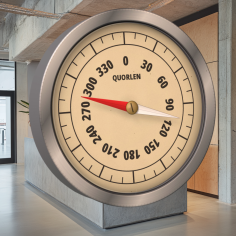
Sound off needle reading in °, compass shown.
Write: 285 °
